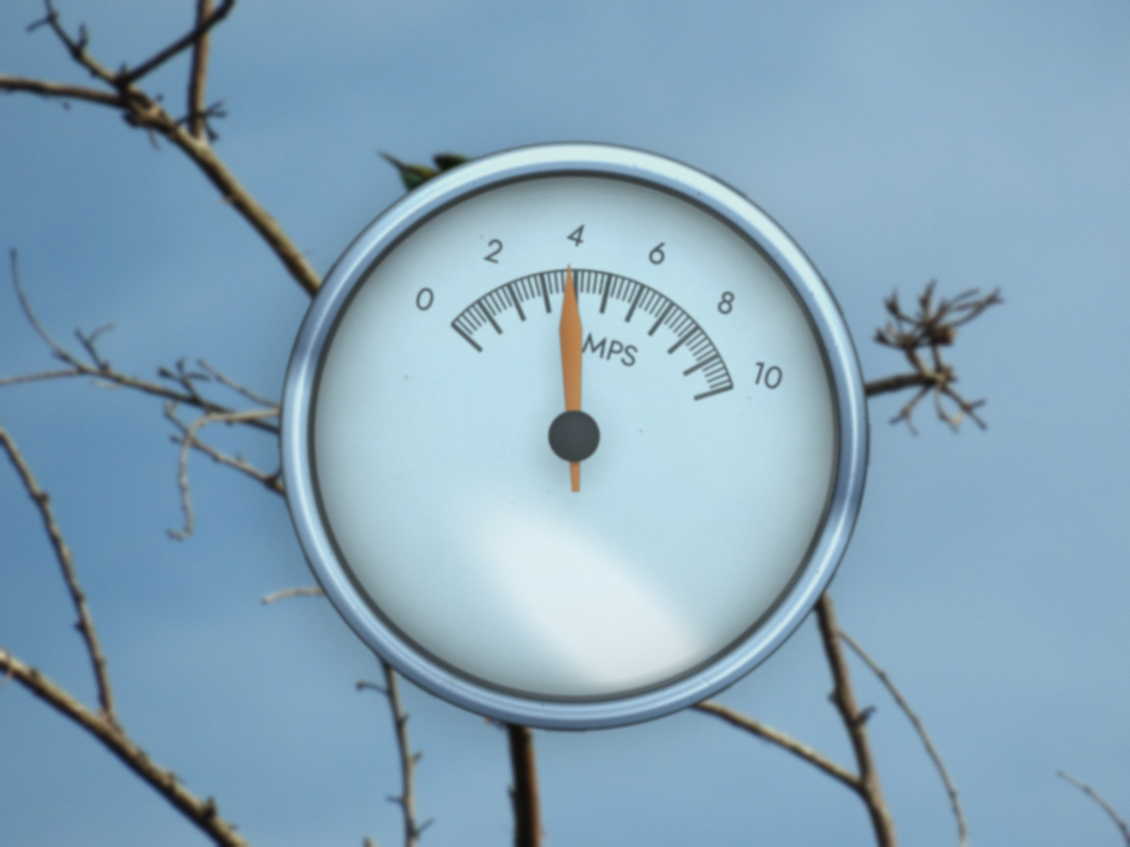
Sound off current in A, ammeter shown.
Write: 3.8 A
